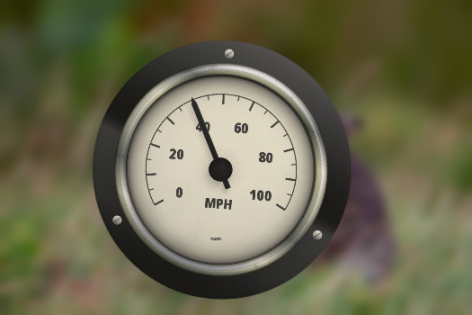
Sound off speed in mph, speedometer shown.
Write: 40 mph
